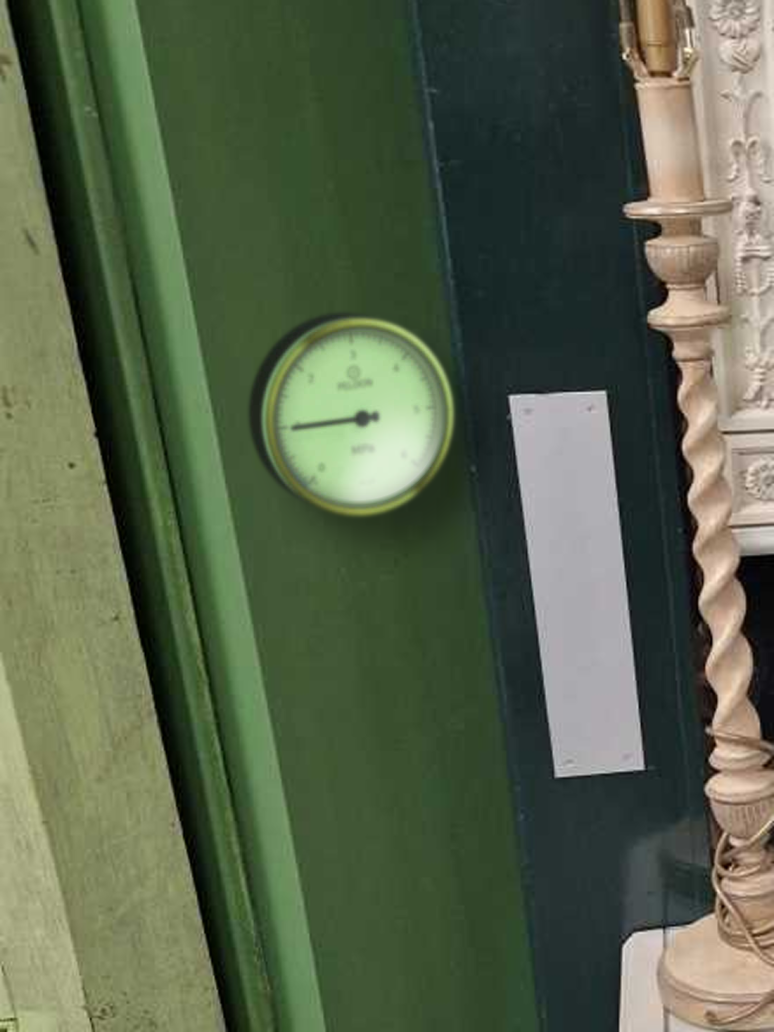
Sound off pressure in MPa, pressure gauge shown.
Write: 1 MPa
